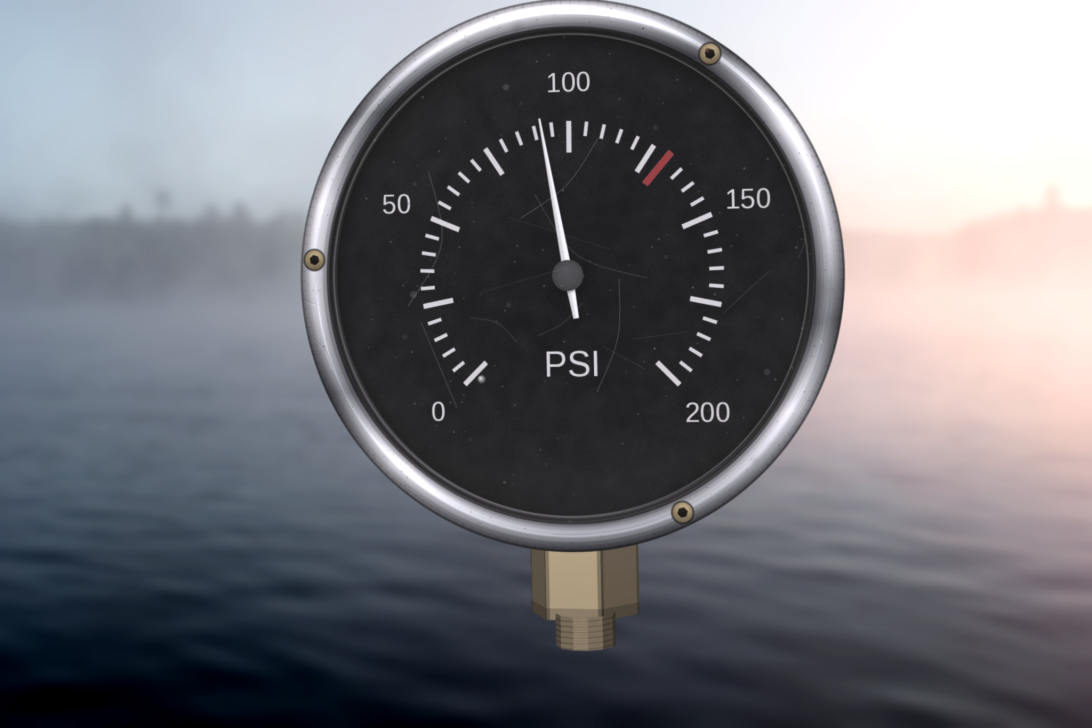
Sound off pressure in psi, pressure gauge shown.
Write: 92.5 psi
